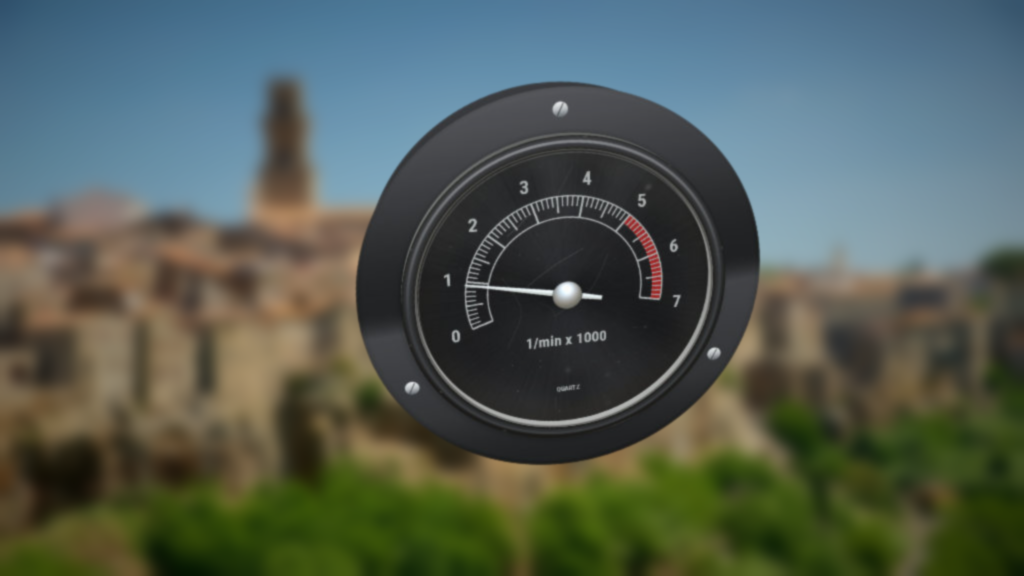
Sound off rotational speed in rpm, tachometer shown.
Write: 1000 rpm
